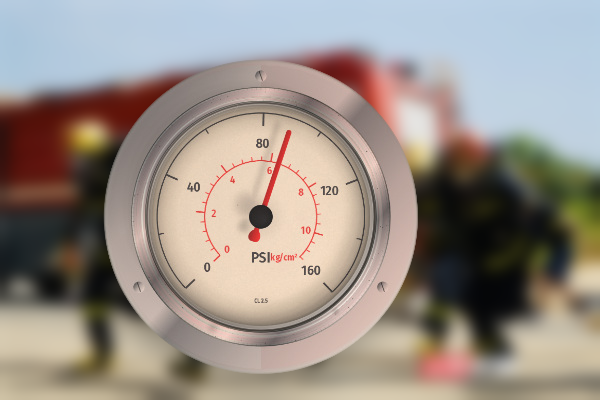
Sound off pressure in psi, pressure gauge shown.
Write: 90 psi
